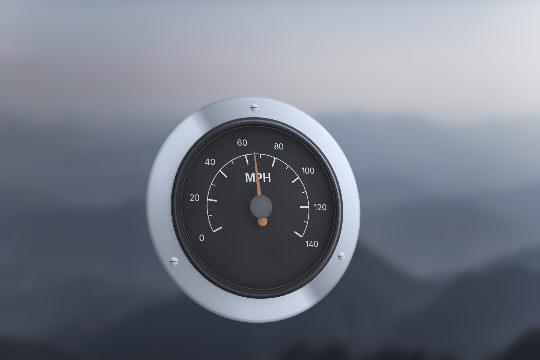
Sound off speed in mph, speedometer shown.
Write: 65 mph
